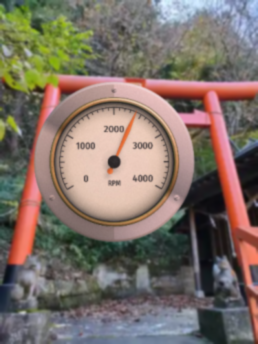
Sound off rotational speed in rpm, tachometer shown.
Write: 2400 rpm
